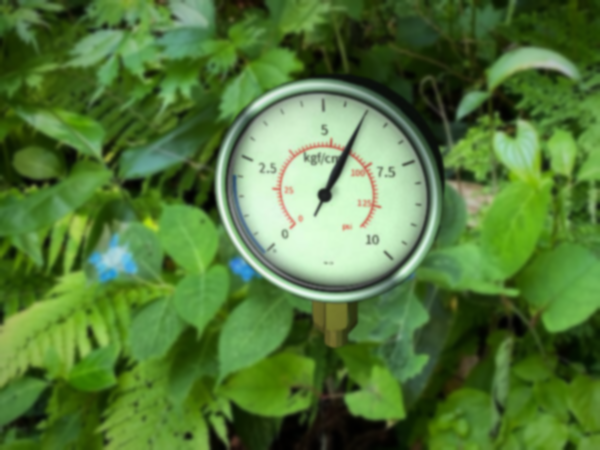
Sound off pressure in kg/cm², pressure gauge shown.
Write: 6 kg/cm²
